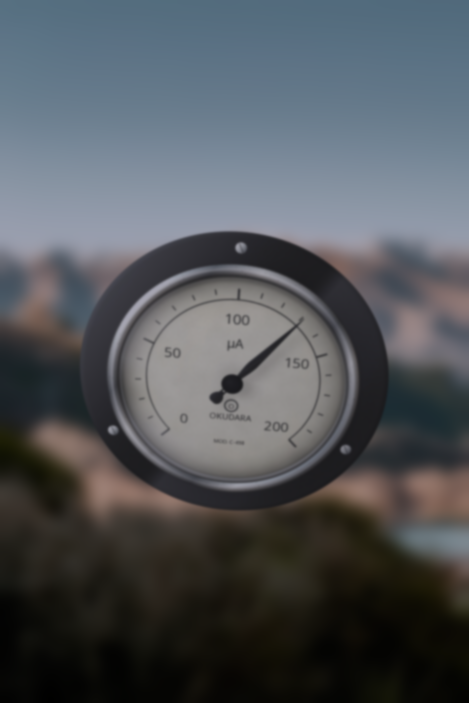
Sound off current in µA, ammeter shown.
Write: 130 µA
